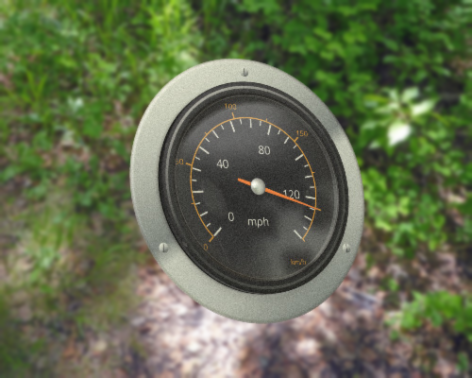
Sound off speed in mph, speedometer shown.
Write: 125 mph
